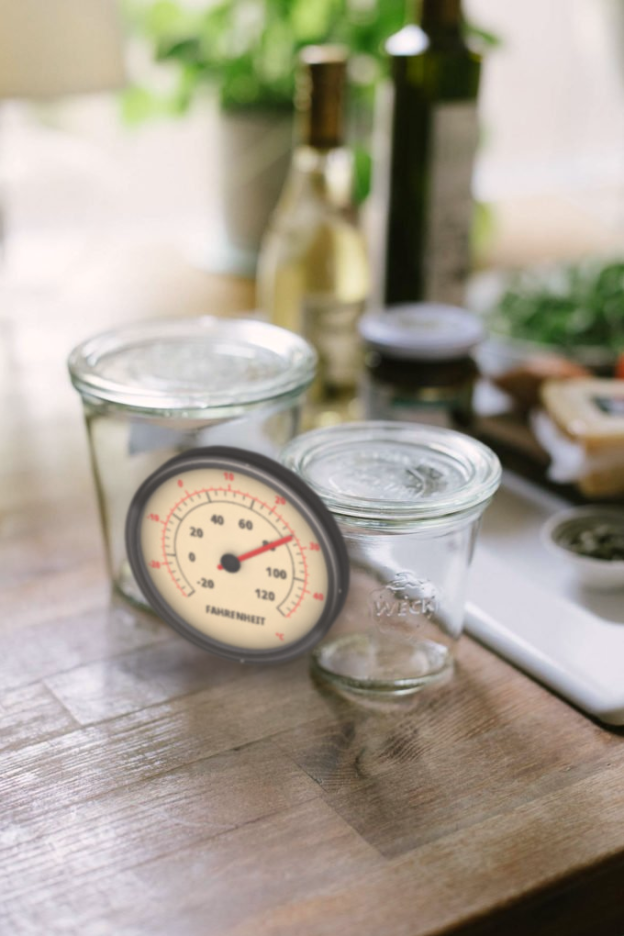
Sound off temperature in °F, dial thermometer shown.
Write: 80 °F
